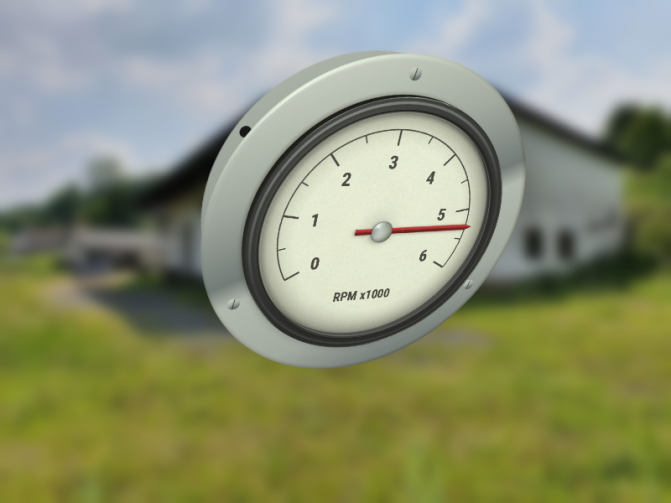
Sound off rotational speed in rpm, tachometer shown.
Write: 5250 rpm
